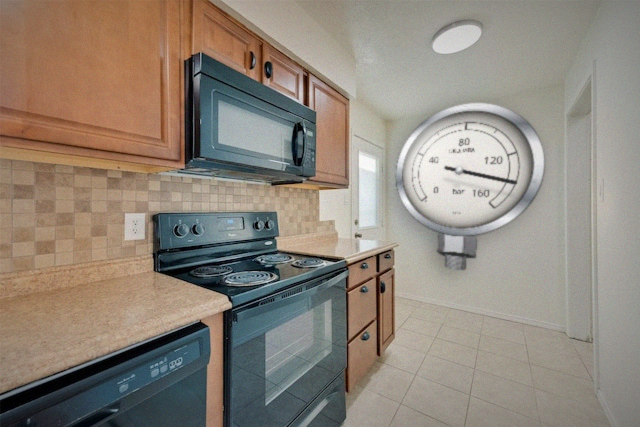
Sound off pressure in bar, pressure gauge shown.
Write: 140 bar
